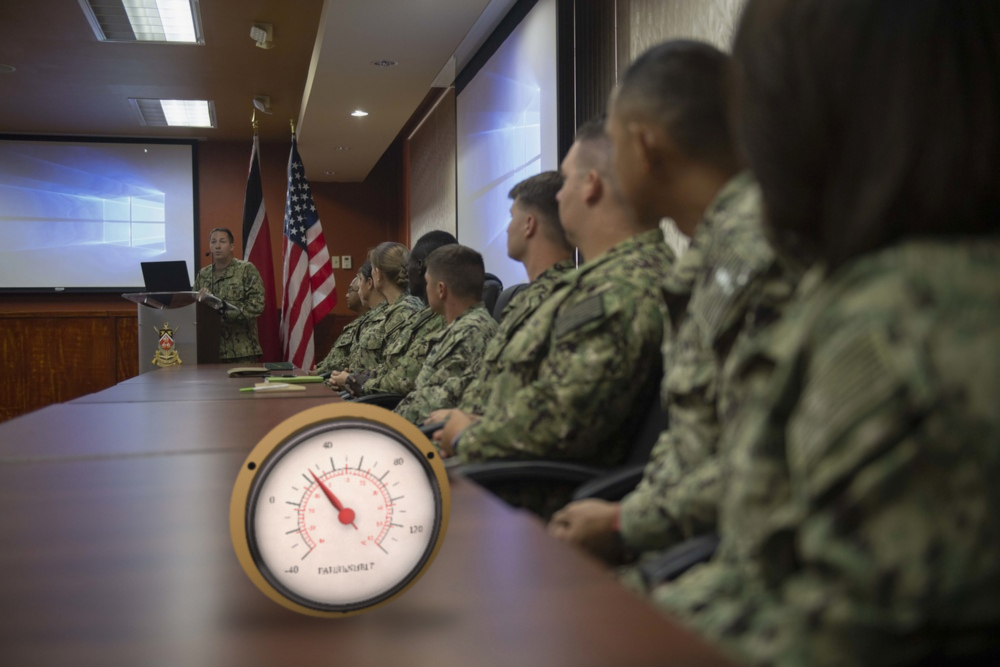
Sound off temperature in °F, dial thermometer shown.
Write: 25 °F
